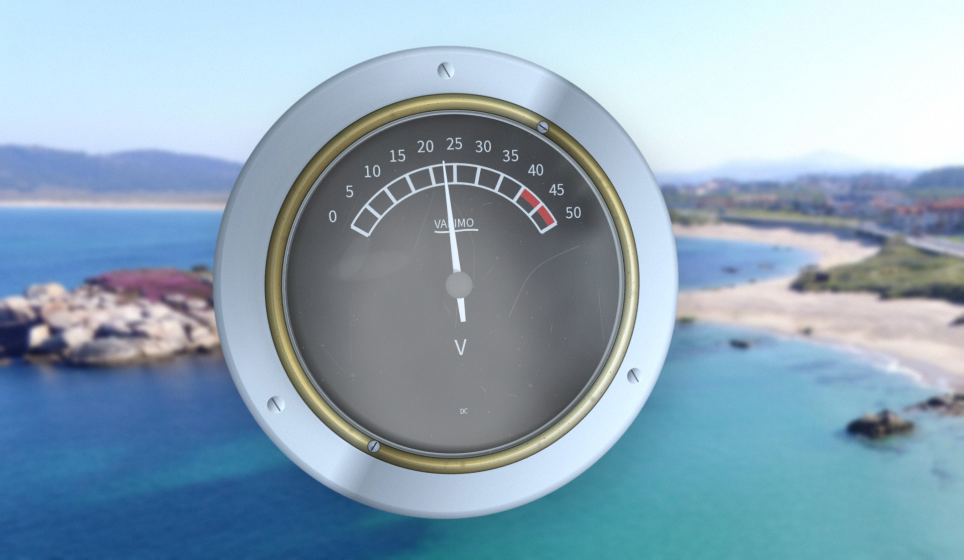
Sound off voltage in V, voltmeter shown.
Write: 22.5 V
